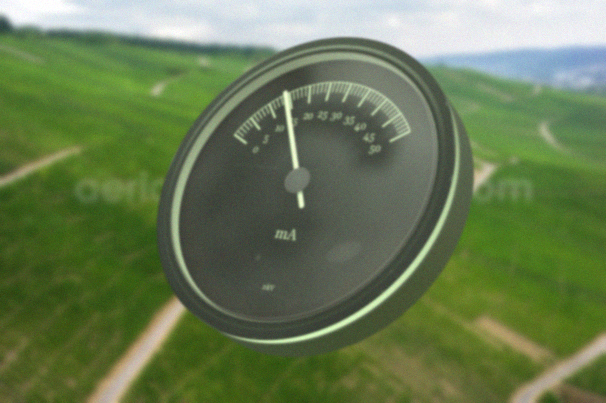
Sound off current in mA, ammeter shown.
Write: 15 mA
